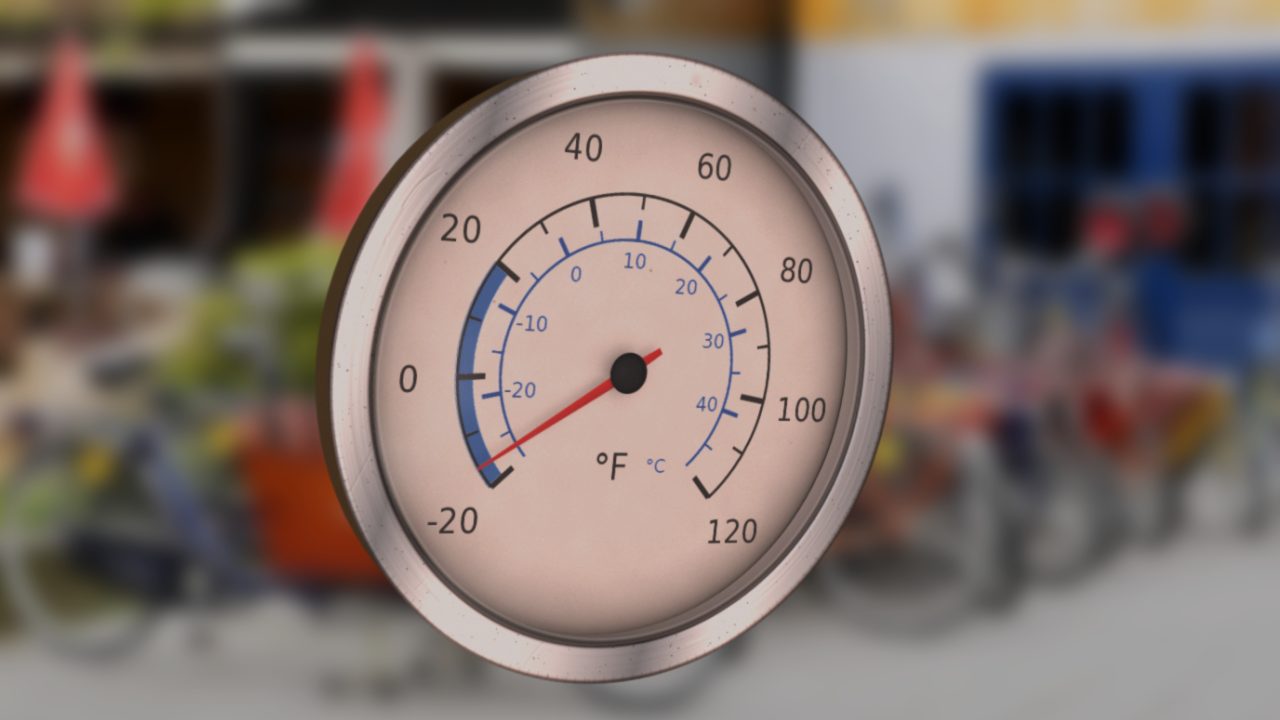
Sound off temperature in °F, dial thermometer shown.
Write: -15 °F
